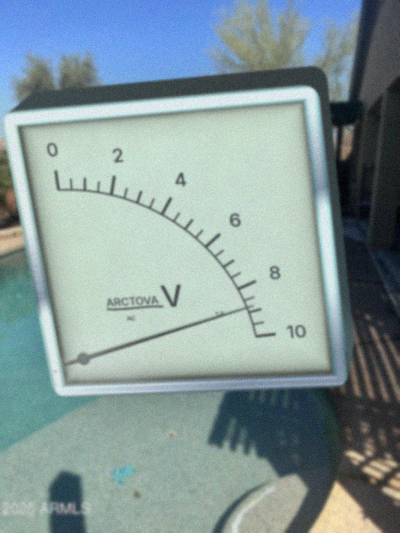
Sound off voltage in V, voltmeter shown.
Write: 8.75 V
